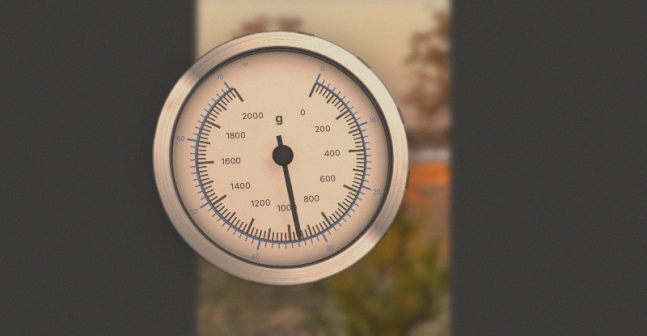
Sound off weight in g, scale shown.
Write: 960 g
